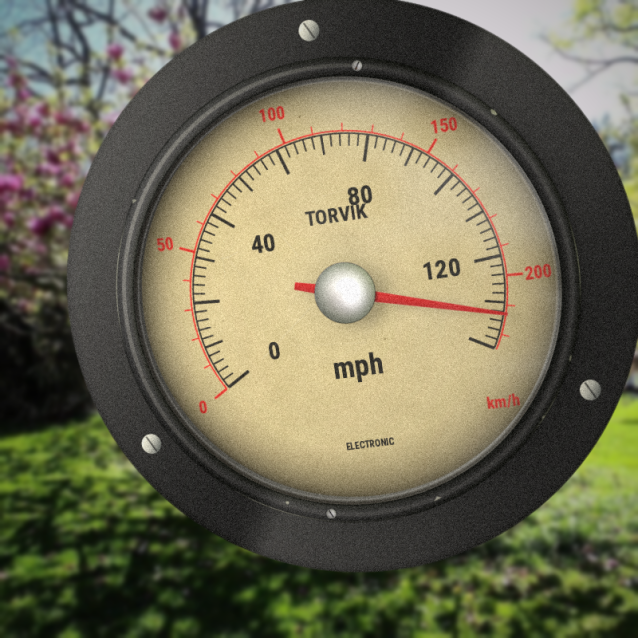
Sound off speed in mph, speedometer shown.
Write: 132 mph
